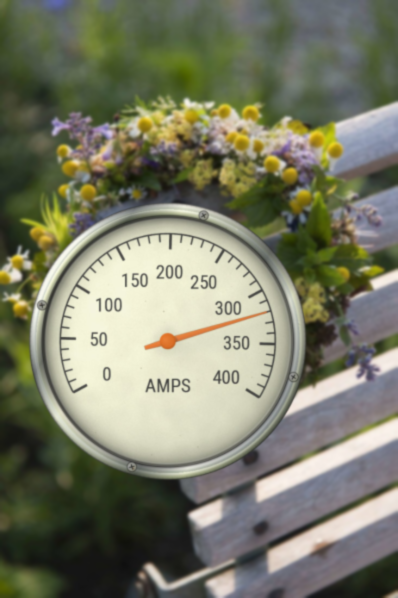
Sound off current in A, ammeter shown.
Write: 320 A
